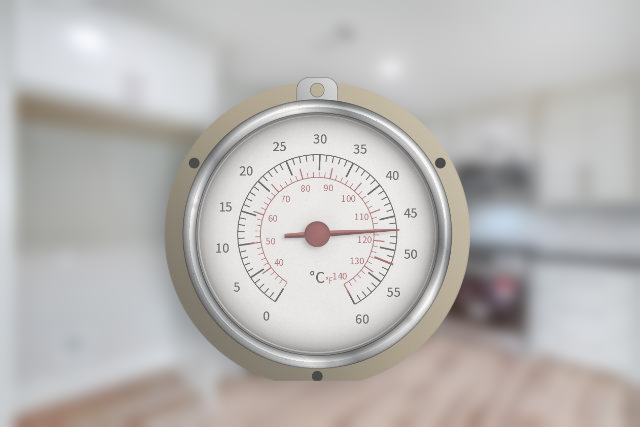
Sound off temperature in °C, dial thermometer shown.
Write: 47 °C
